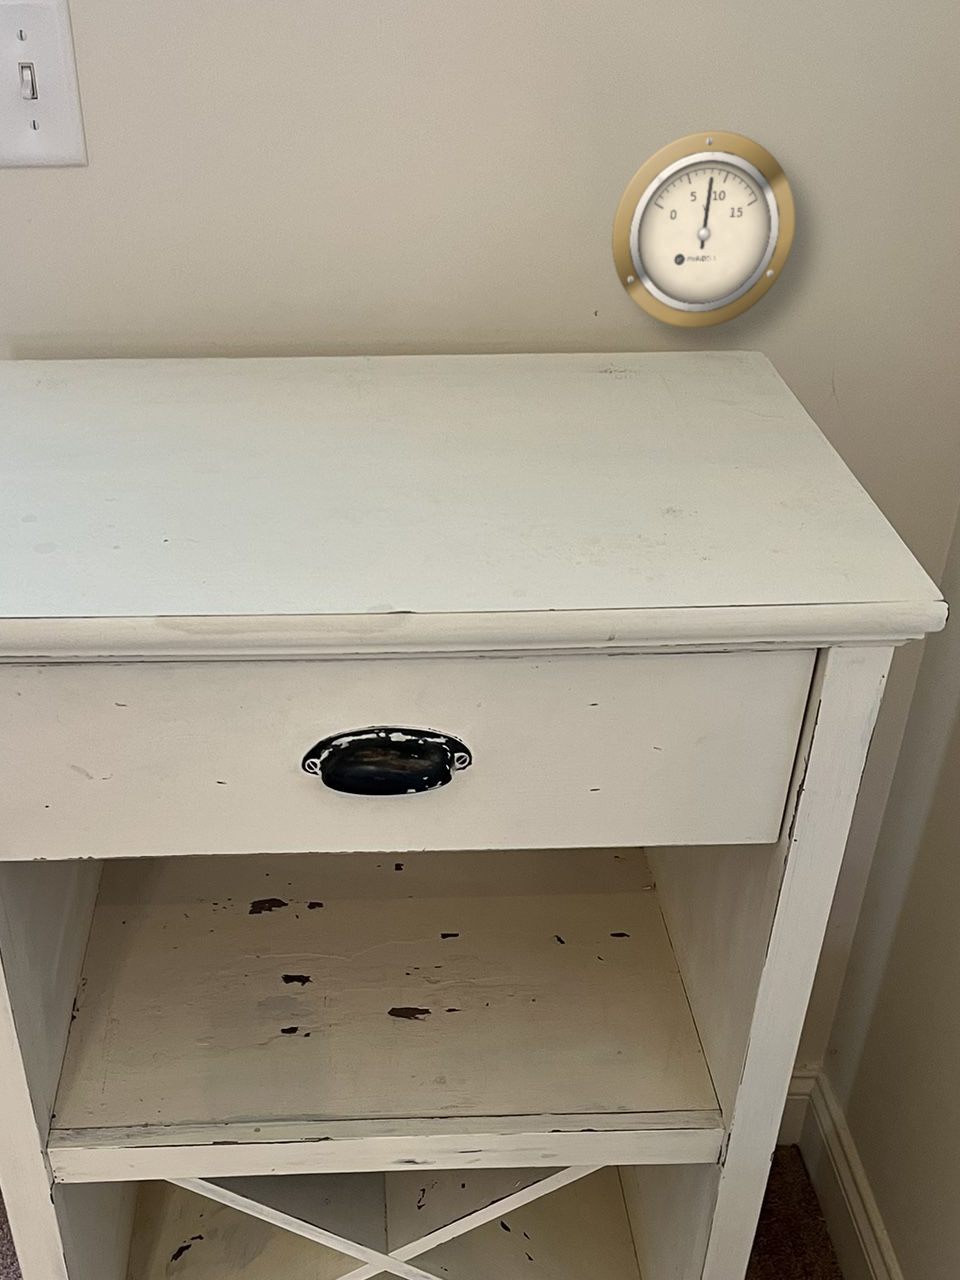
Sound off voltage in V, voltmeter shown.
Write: 8 V
